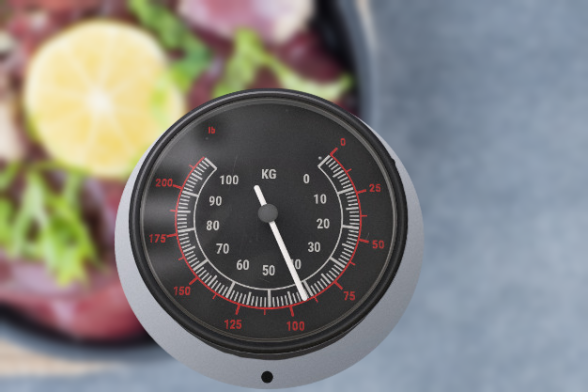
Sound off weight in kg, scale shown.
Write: 42 kg
